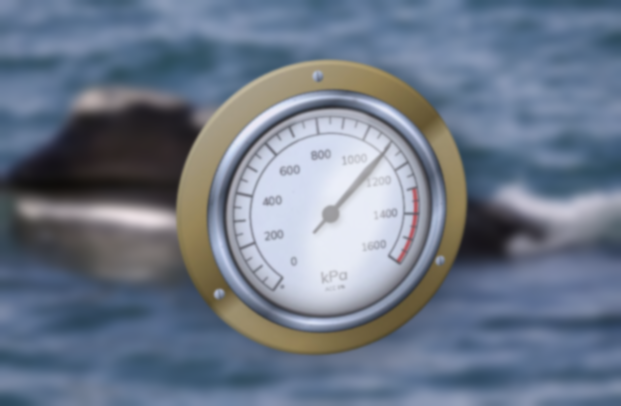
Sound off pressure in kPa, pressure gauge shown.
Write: 1100 kPa
